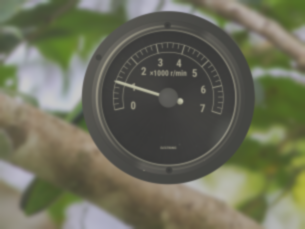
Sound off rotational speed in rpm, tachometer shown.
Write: 1000 rpm
